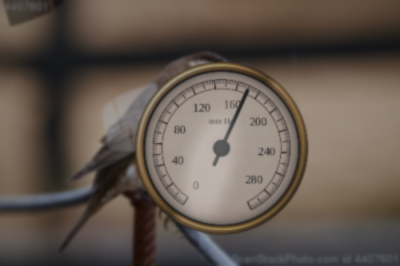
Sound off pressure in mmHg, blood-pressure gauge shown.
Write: 170 mmHg
